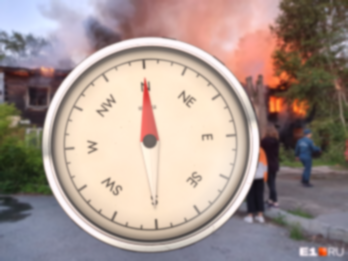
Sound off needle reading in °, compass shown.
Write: 0 °
